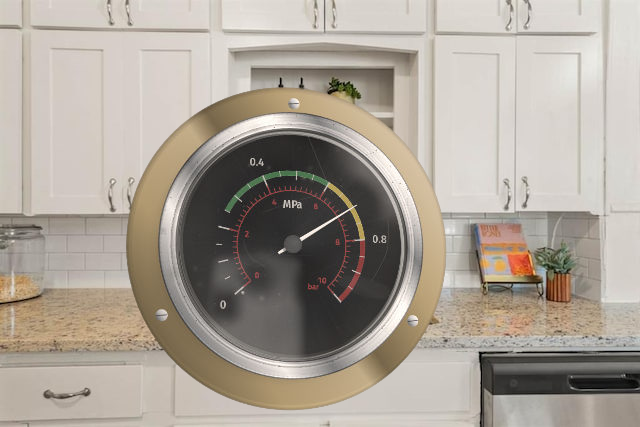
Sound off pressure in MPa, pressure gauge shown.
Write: 0.7 MPa
